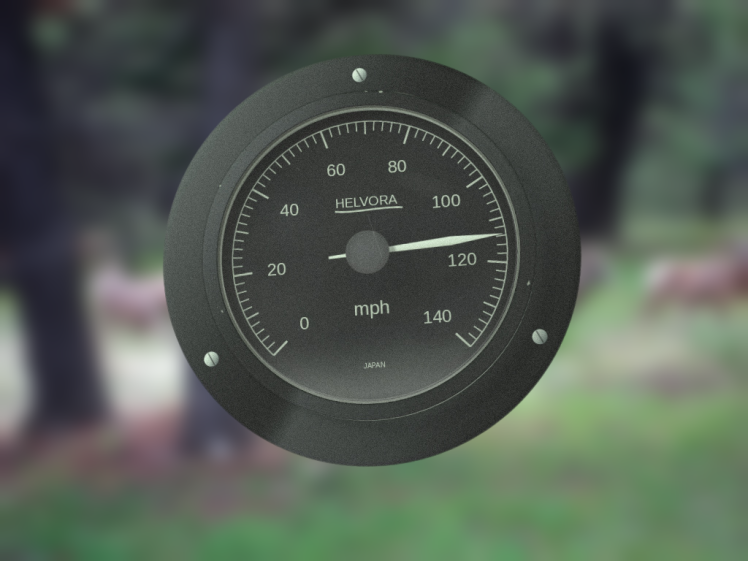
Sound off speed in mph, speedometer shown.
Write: 114 mph
